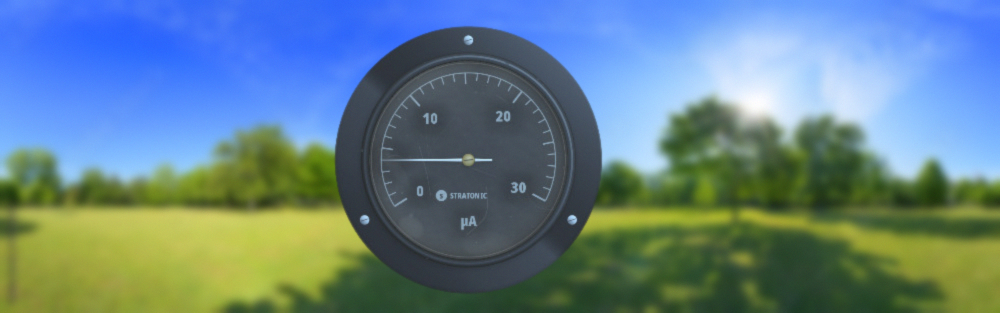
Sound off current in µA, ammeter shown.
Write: 4 µA
